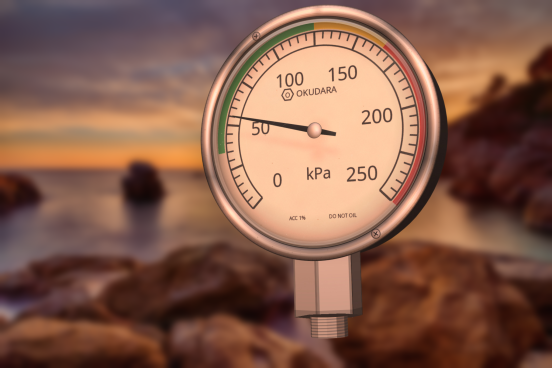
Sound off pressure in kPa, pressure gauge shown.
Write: 55 kPa
